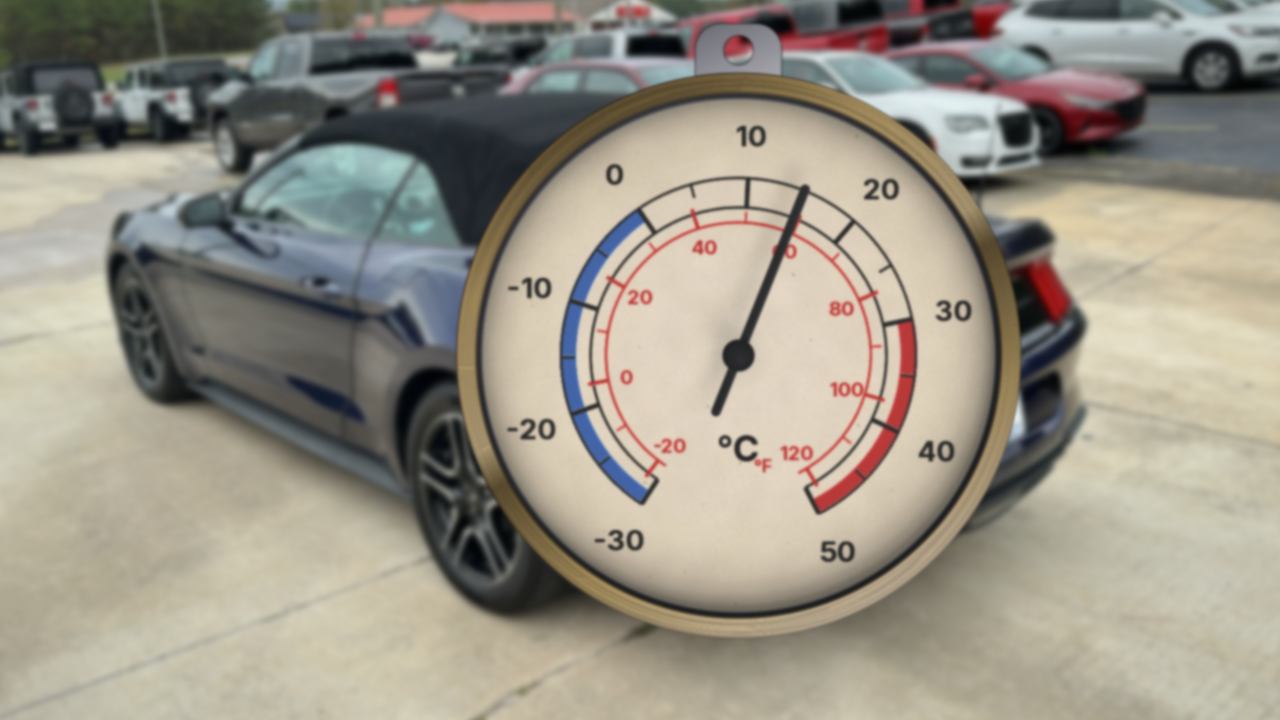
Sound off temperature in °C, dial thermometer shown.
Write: 15 °C
